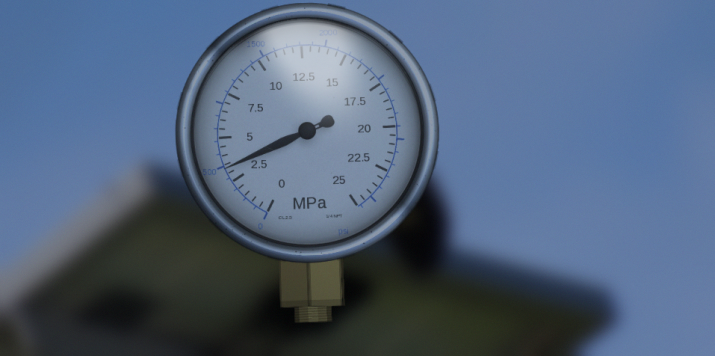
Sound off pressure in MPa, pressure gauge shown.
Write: 3.25 MPa
